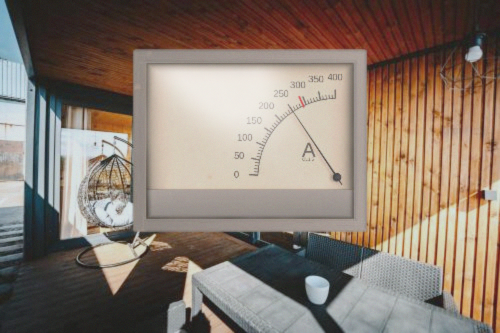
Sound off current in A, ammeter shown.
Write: 250 A
